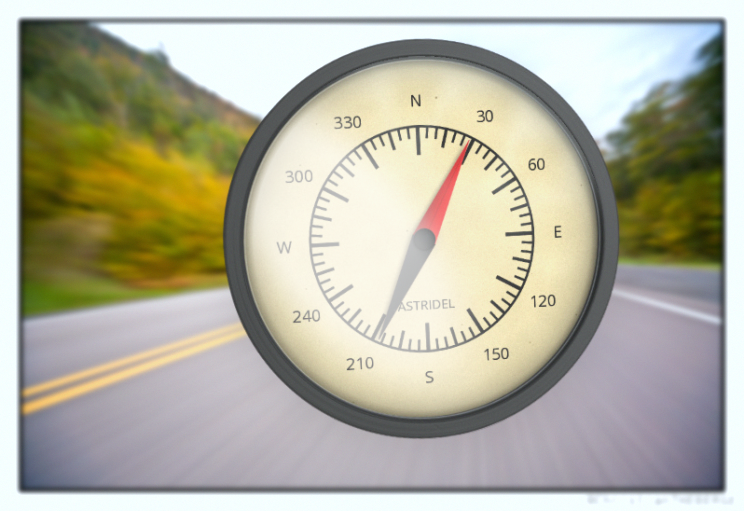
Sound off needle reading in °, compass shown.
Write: 27.5 °
